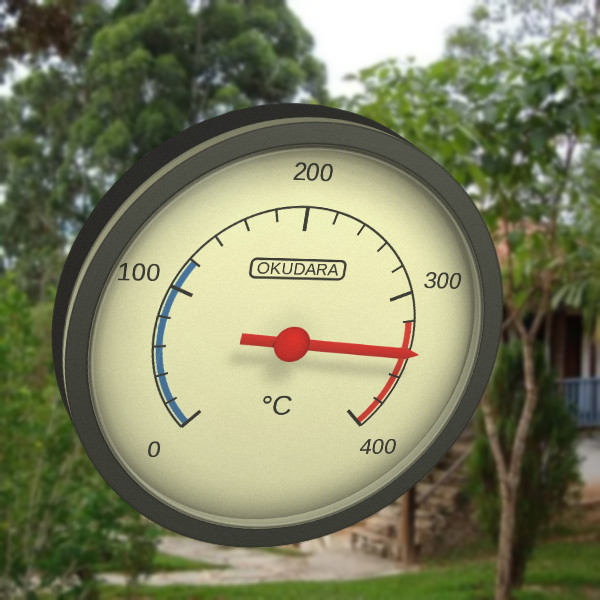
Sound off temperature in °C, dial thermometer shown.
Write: 340 °C
